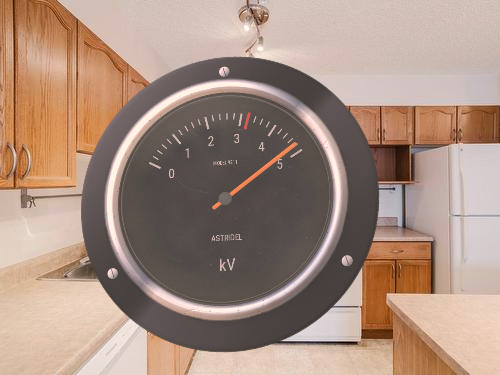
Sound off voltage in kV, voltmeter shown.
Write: 4.8 kV
